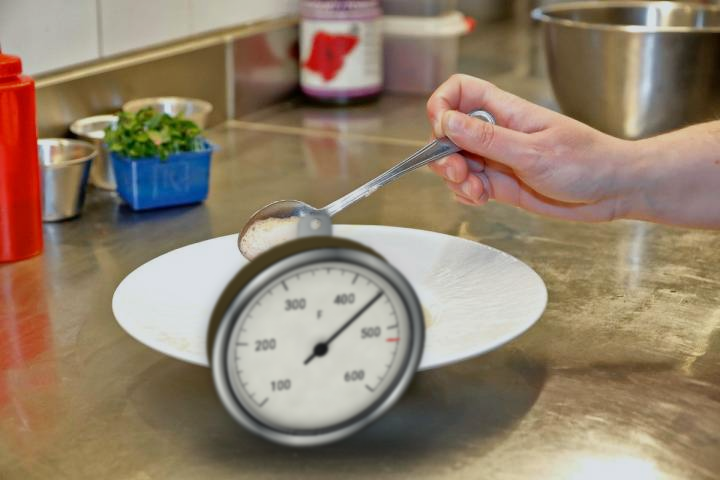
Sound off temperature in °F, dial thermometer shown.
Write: 440 °F
